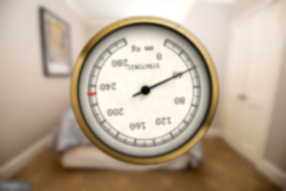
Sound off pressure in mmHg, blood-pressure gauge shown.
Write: 40 mmHg
